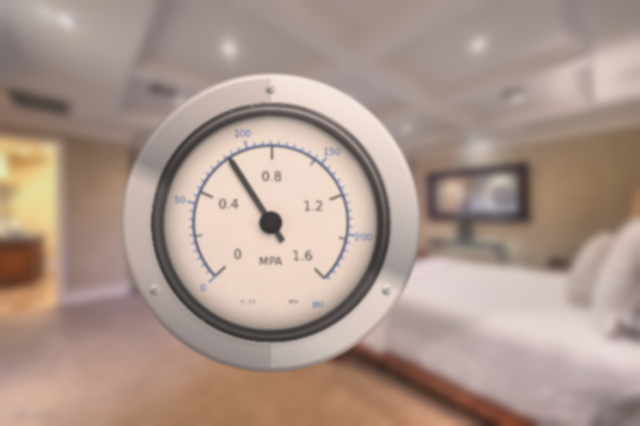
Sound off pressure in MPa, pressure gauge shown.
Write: 0.6 MPa
